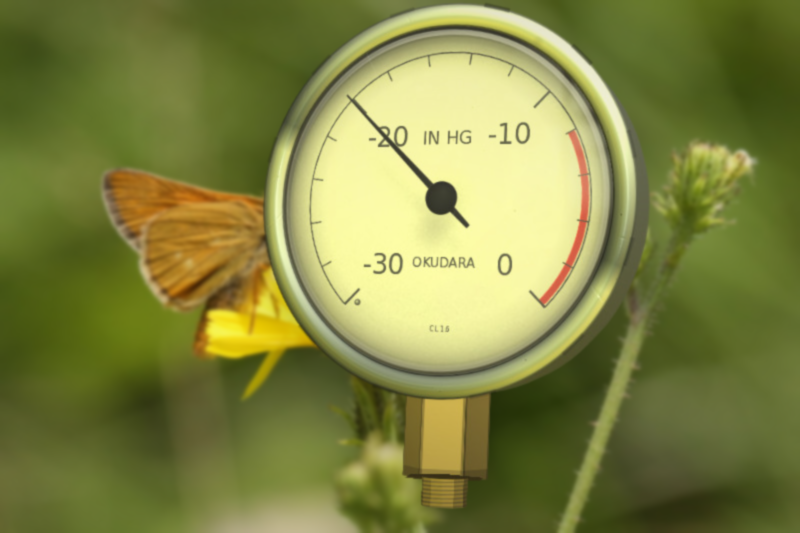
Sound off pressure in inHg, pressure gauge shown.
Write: -20 inHg
